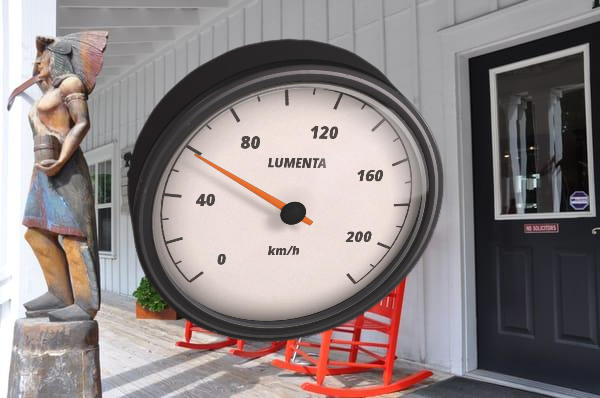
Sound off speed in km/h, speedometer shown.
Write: 60 km/h
